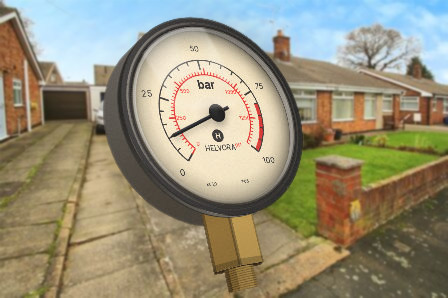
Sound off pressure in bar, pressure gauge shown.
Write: 10 bar
